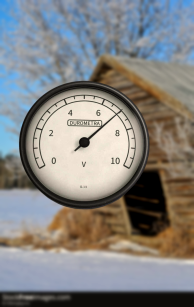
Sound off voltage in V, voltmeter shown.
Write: 7 V
